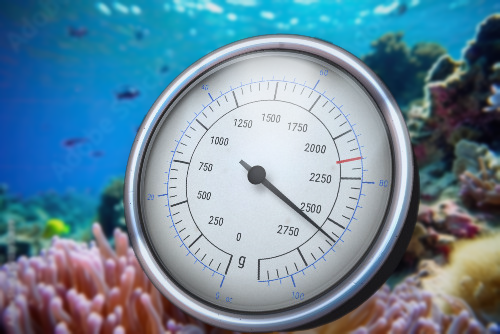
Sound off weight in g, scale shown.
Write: 2575 g
